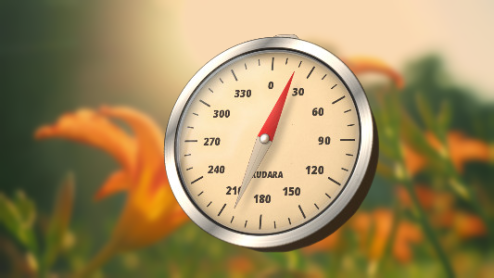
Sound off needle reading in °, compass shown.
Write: 20 °
